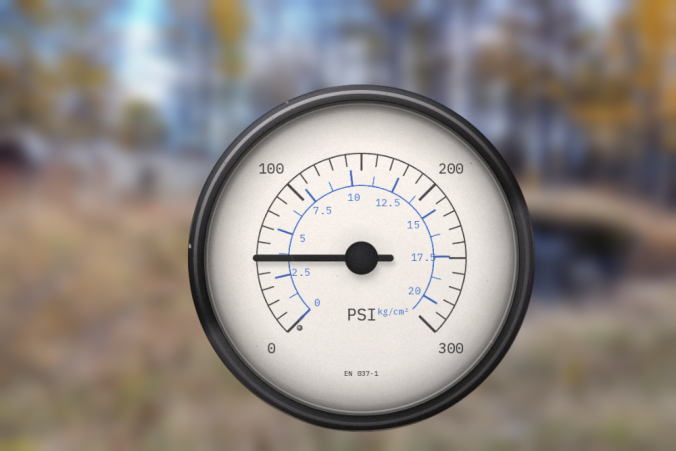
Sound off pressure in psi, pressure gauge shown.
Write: 50 psi
